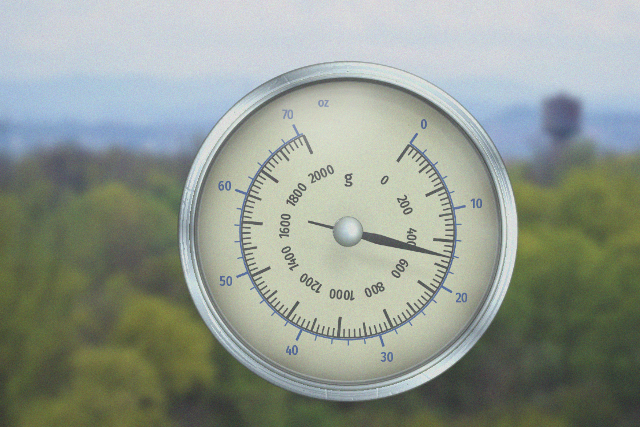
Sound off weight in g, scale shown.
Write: 460 g
